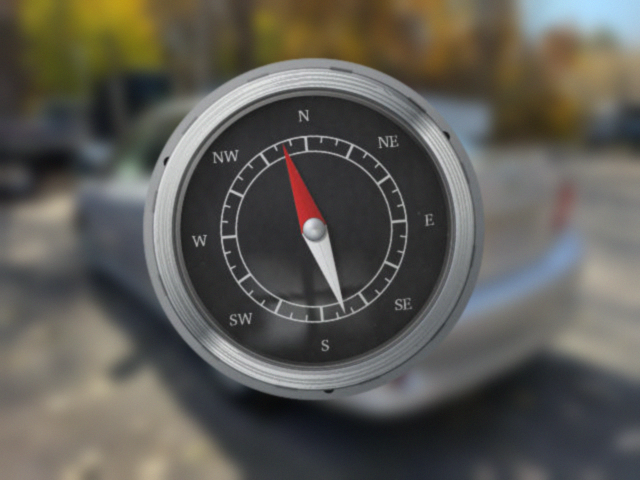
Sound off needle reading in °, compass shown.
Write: 345 °
